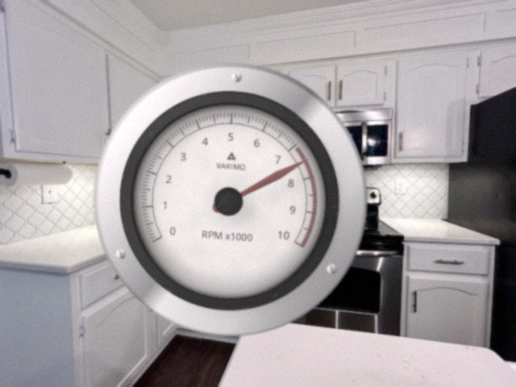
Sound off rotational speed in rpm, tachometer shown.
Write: 7500 rpm
